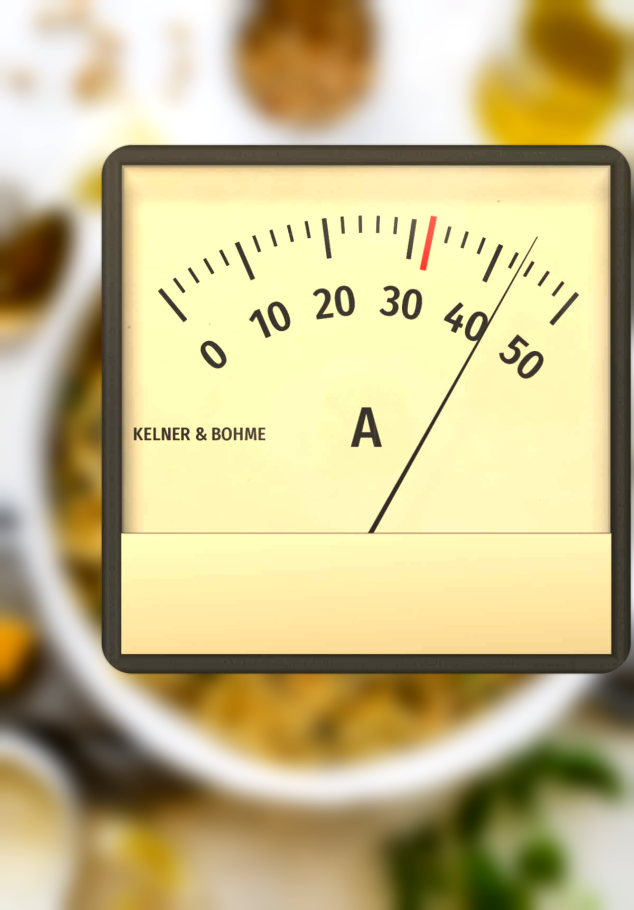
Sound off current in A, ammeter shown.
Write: 43 A
